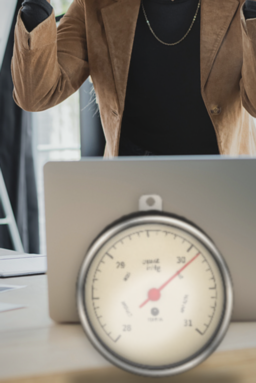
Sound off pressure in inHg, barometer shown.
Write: 30.1 inHg
